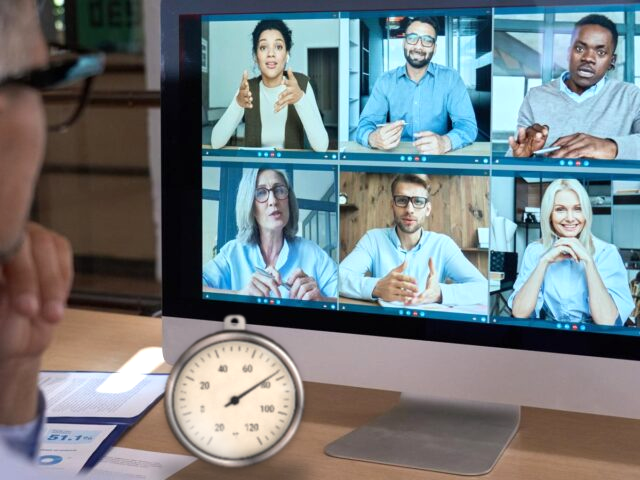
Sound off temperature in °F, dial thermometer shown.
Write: 76 °F
